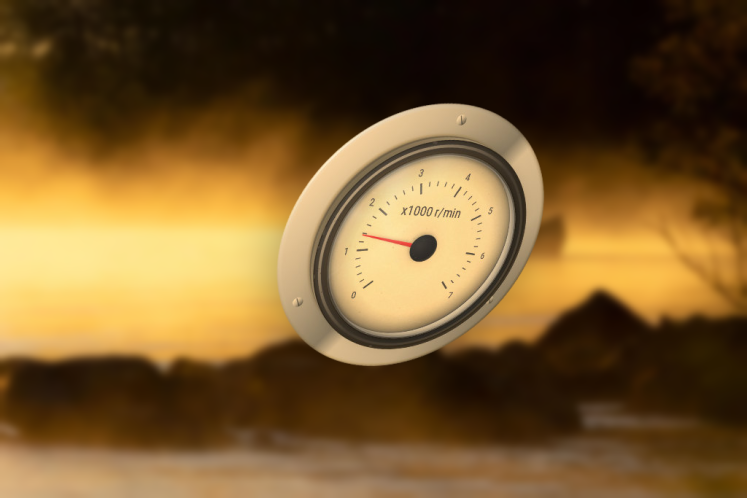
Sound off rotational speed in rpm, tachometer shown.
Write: 1400 rpm
